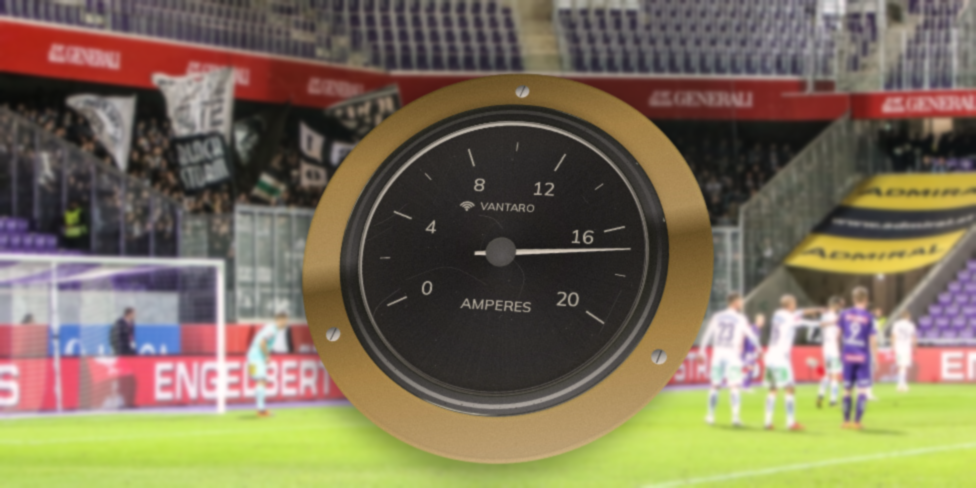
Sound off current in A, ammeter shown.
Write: 17 A
